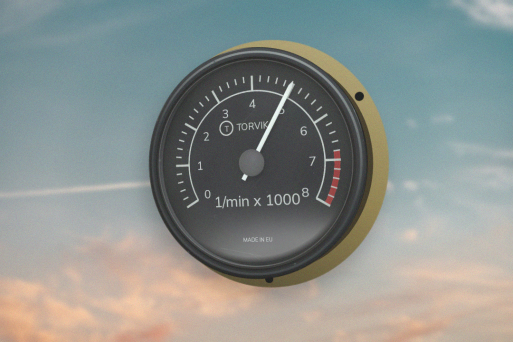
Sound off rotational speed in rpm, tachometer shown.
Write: 5000 rpm
